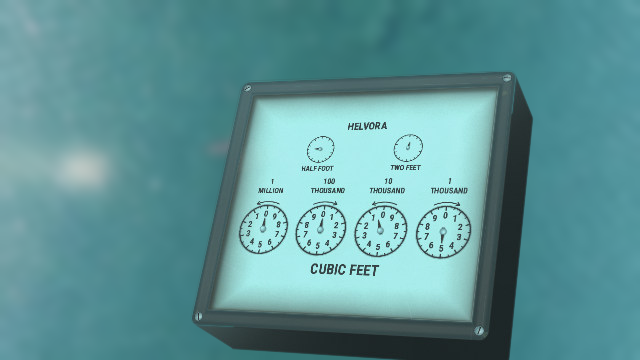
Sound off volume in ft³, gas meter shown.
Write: 500 ft³
